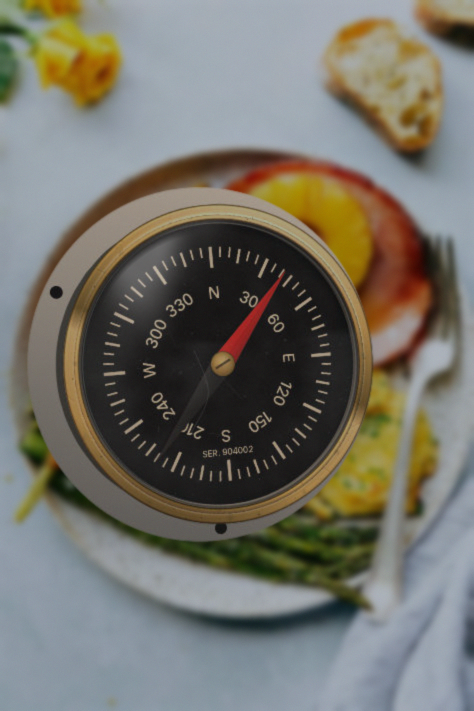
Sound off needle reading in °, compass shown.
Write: 40 °
